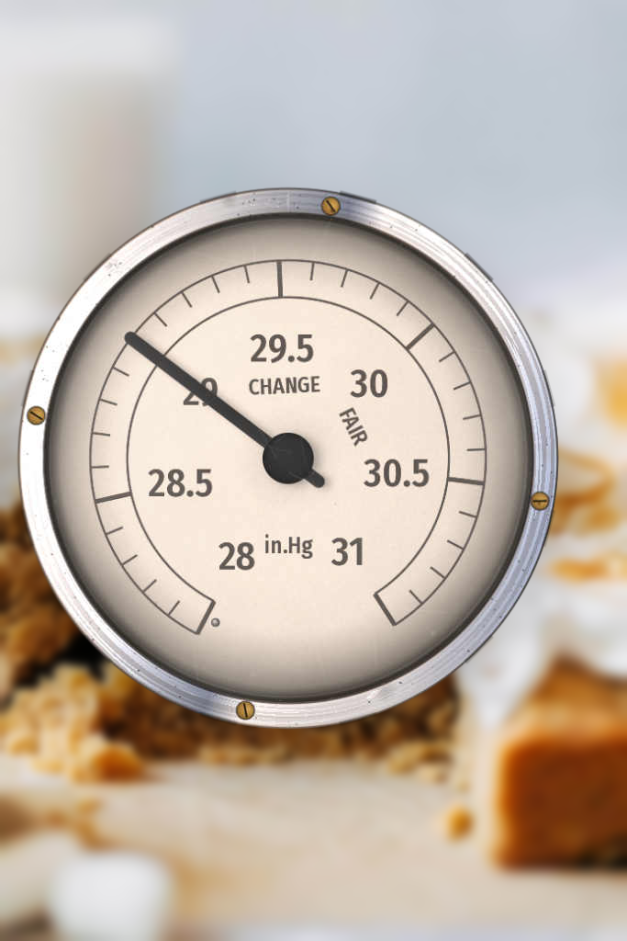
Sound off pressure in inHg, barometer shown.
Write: 29 inHg
